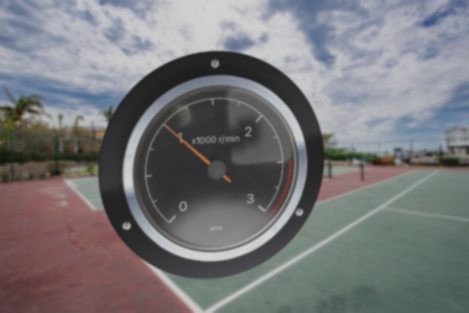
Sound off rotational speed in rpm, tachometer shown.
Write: 1000 rpm
